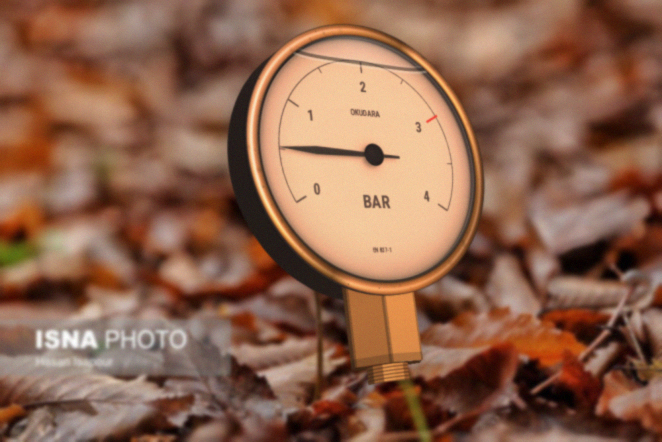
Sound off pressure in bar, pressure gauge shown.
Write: 0.5 bar
